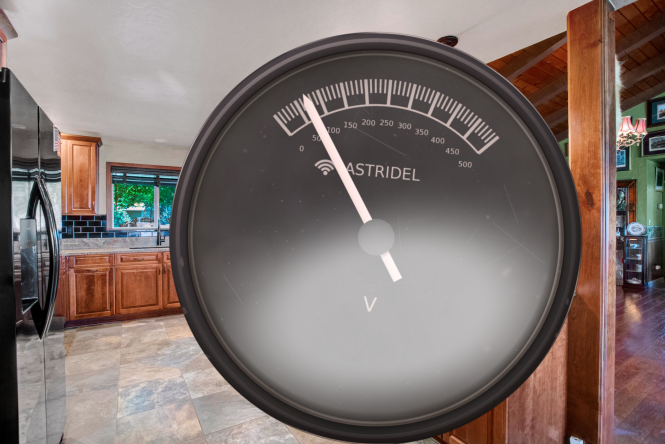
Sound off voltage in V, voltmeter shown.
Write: 70 V
